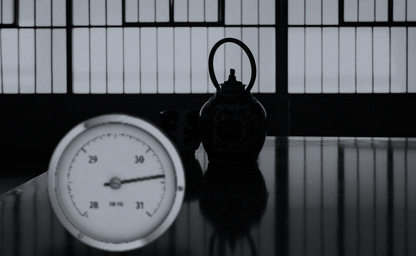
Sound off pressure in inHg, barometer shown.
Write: 30.4 inHg
